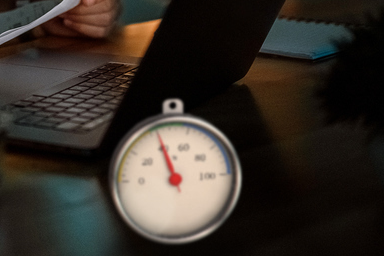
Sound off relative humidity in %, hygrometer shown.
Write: 40 %
